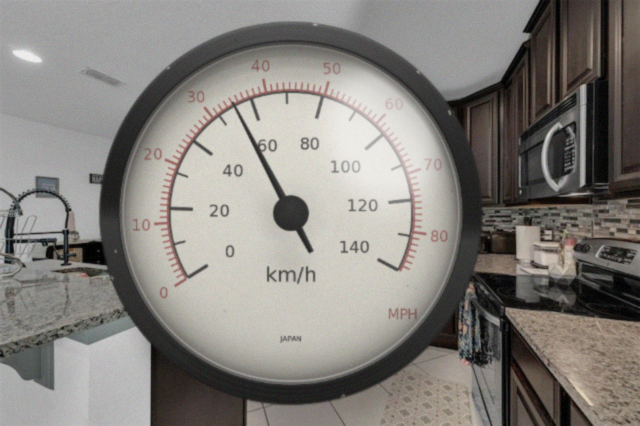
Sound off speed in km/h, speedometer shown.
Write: 55 km/h
